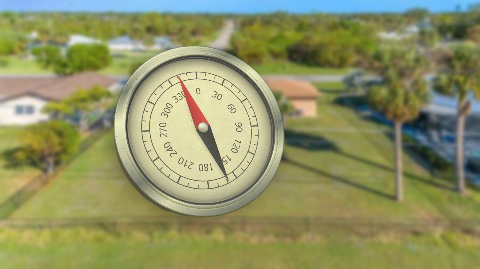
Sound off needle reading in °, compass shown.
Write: 340 °
